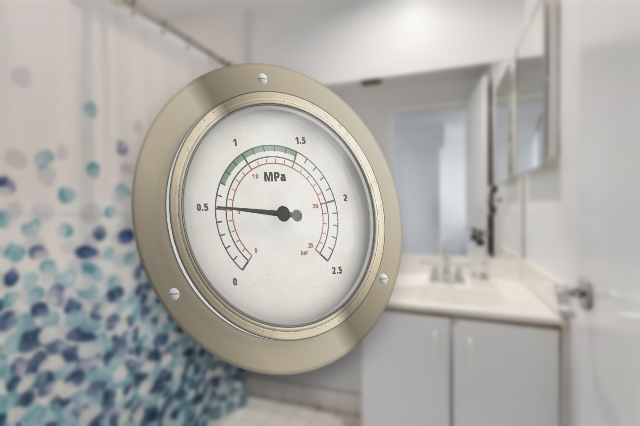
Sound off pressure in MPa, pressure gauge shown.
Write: 0.5 MPa
